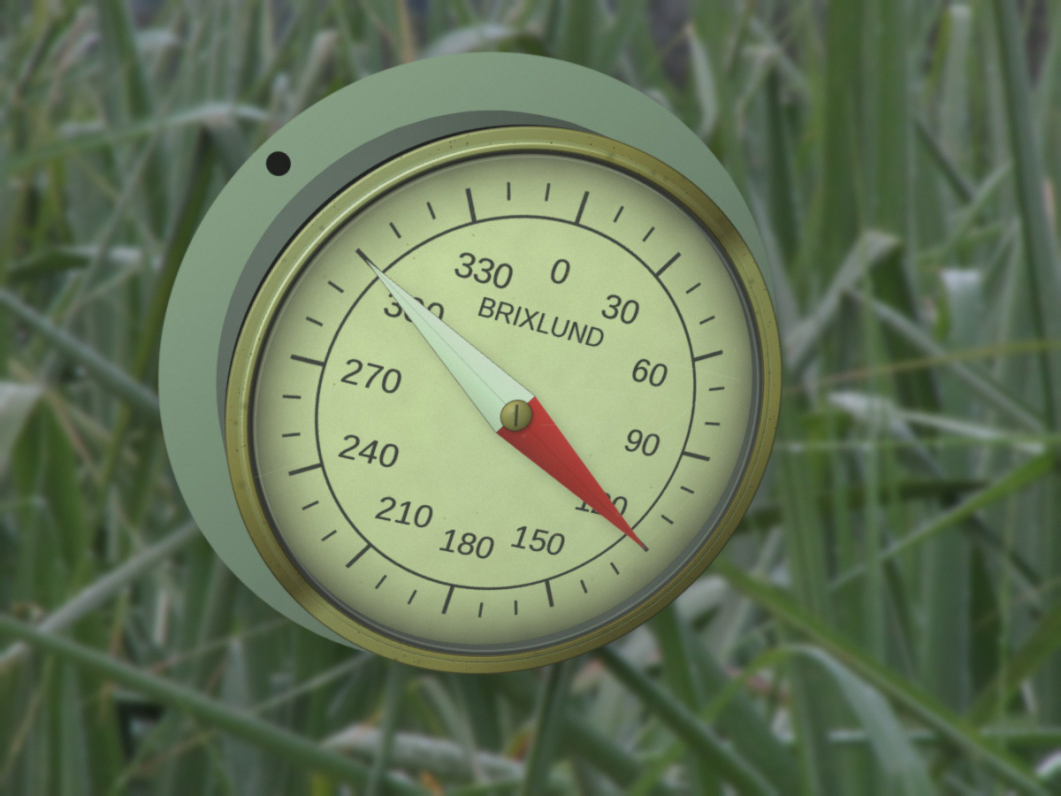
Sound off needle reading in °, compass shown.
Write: 120 °
